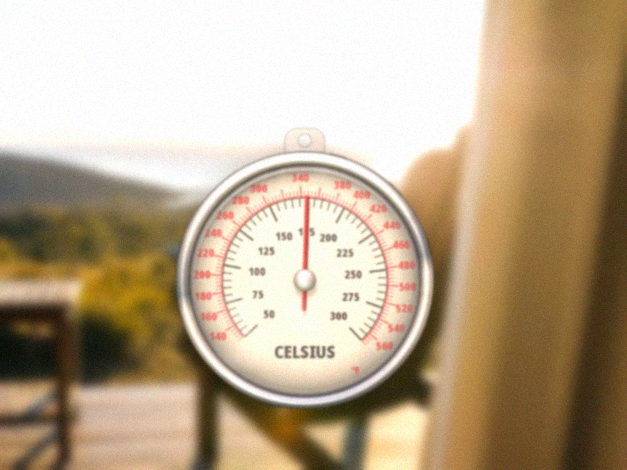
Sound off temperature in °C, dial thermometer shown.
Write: 175 °C
